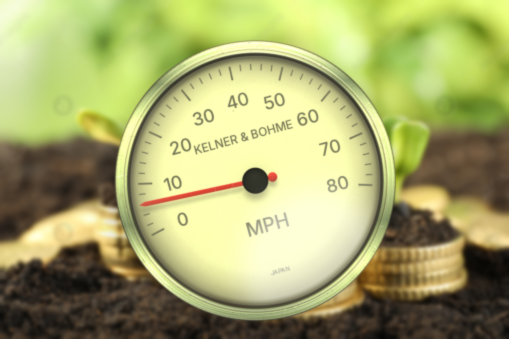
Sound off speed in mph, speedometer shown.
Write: 6 mph
